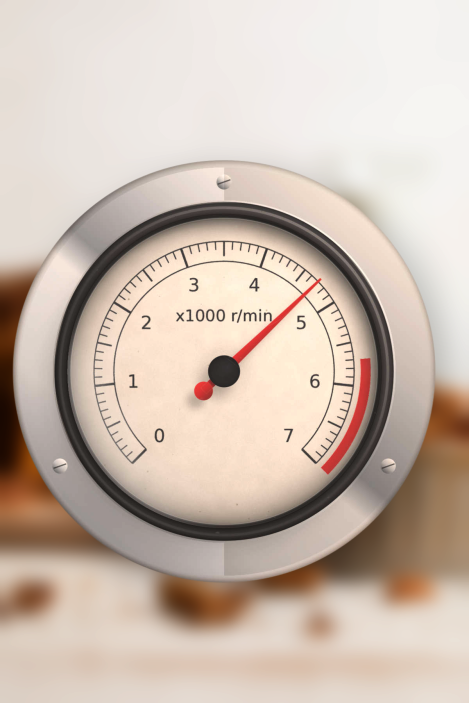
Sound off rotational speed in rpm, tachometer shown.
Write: 4700 rpm
